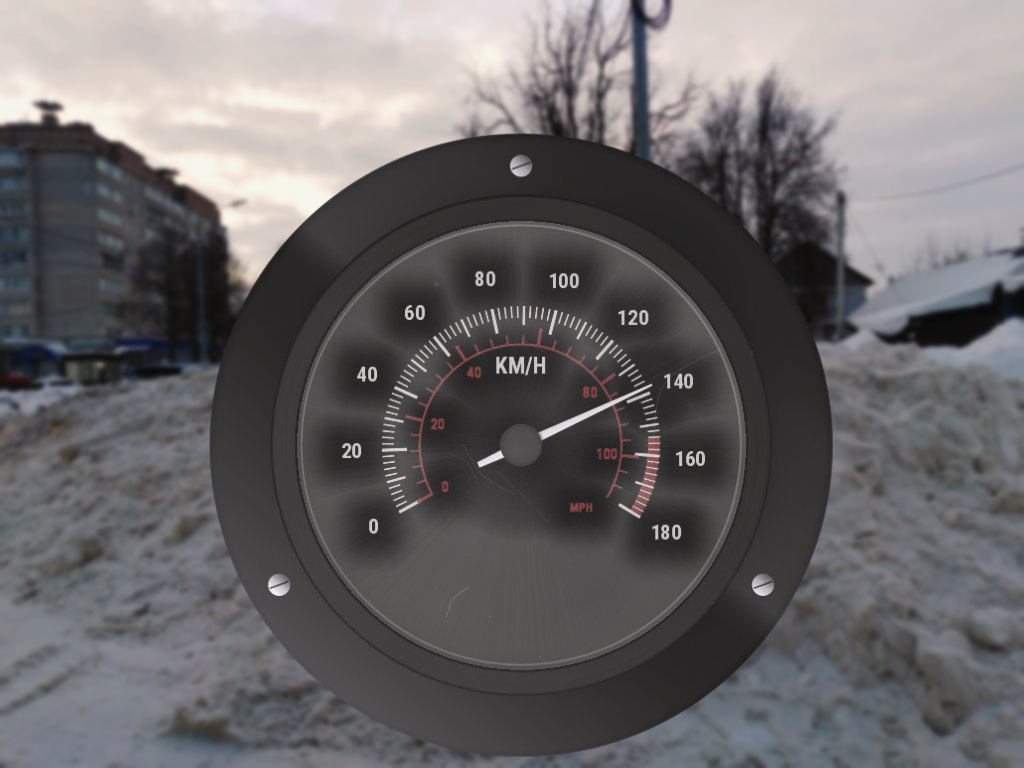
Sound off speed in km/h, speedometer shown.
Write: 138 km/h
